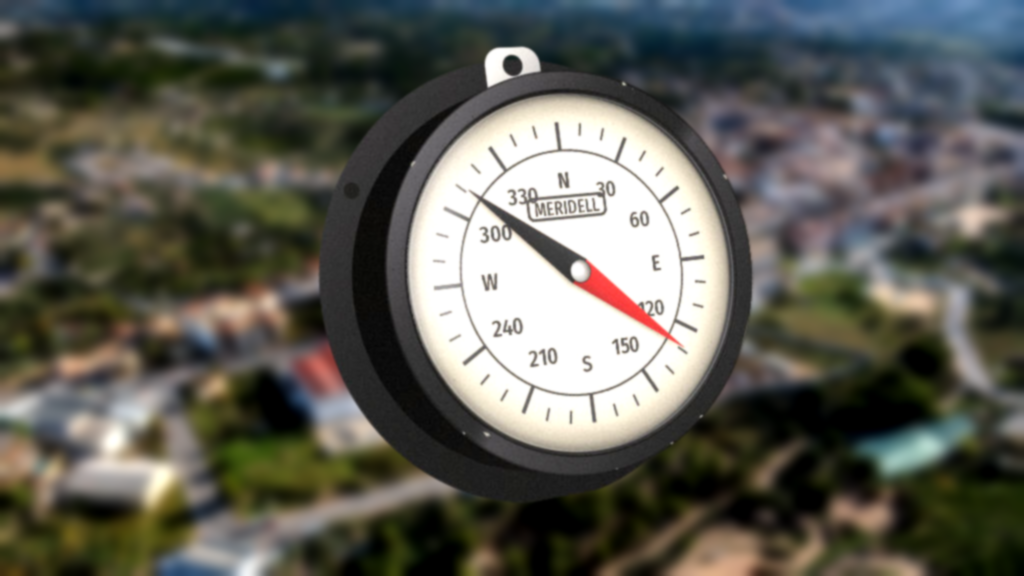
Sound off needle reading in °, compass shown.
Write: 130 °
